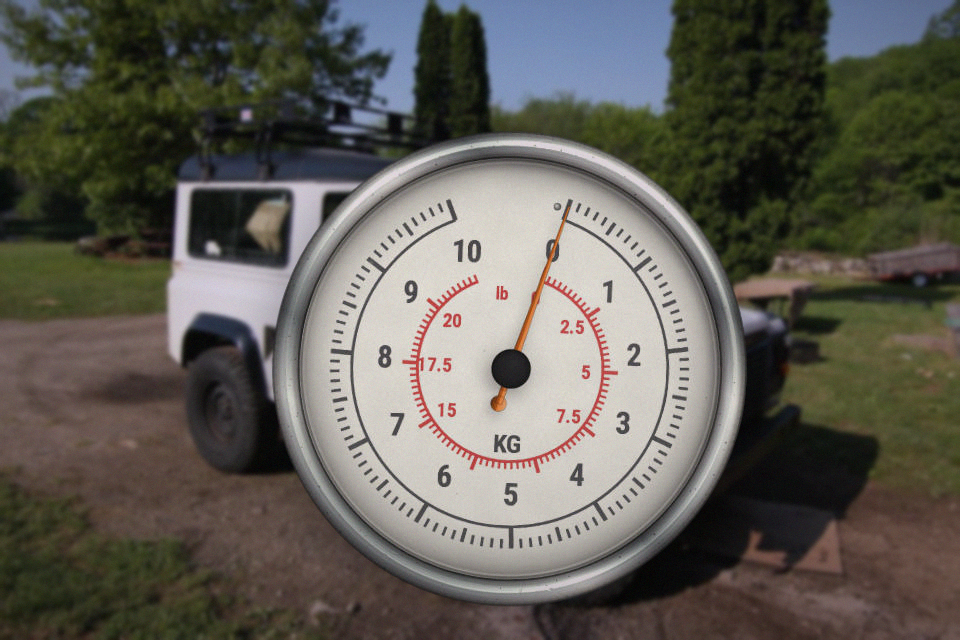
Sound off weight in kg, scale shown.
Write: 0 kg
